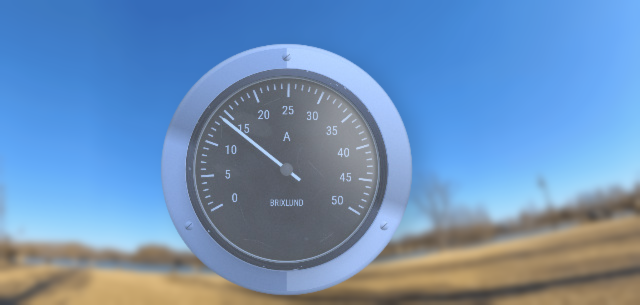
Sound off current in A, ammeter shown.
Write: 14 A
